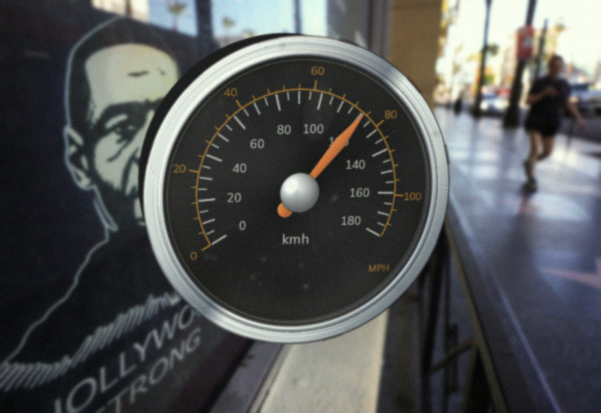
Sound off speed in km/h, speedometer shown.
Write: 120 km/h
